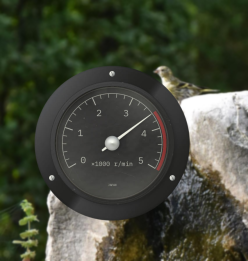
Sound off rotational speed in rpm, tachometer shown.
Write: 3600 rpm
